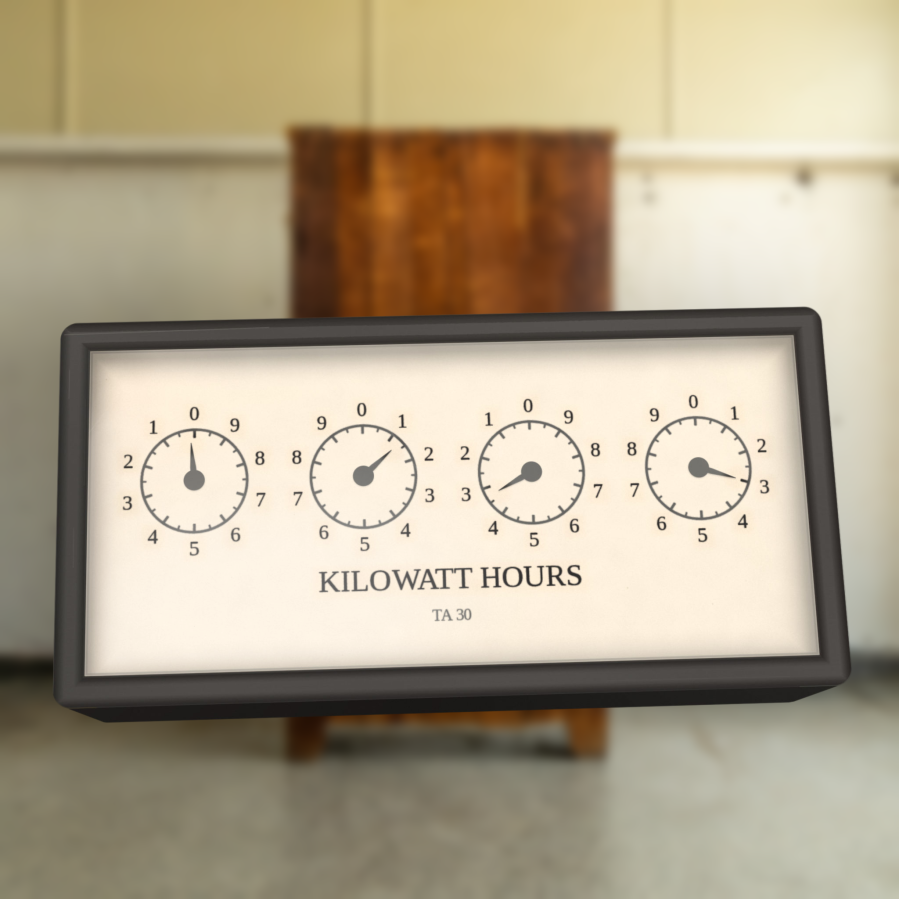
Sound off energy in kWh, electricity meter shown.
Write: 133 kWh
